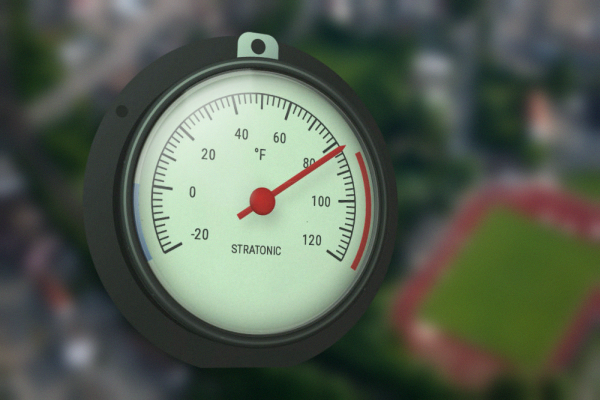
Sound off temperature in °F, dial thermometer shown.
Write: 82 °F
